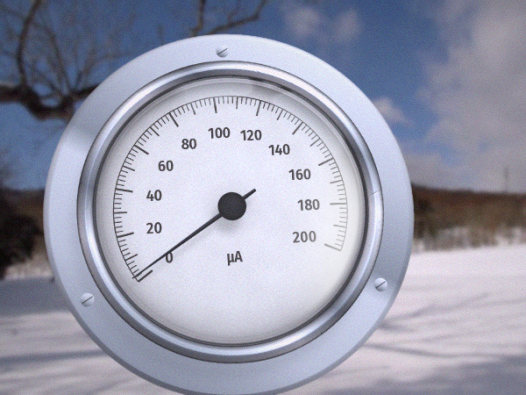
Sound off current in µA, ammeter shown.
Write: 2 µA
